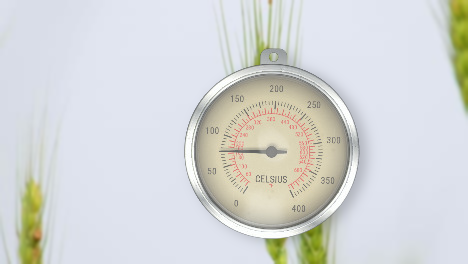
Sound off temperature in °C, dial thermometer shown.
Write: 75 °C
